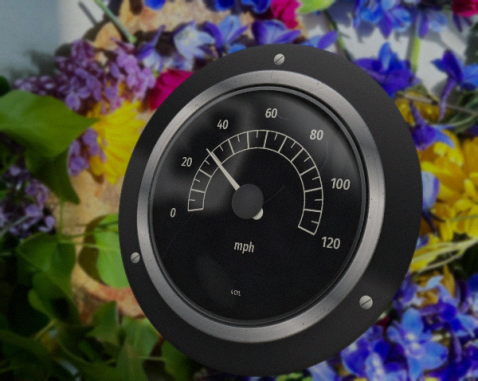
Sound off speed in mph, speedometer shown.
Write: 30 mph
